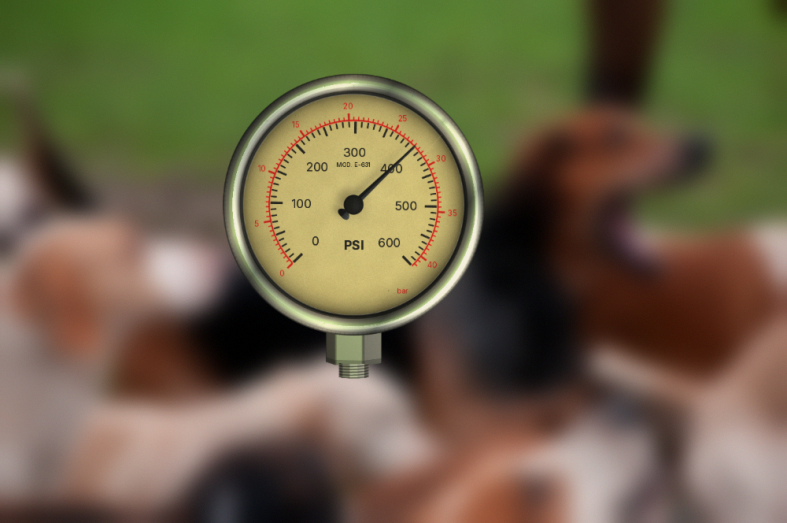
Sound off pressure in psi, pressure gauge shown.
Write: 400 psi
